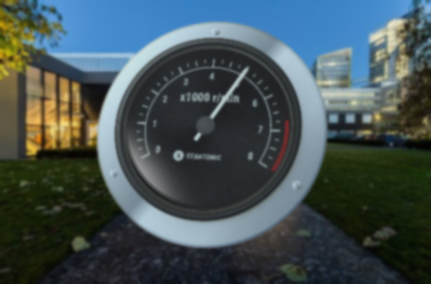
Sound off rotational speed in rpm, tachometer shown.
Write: 5000 rpm
